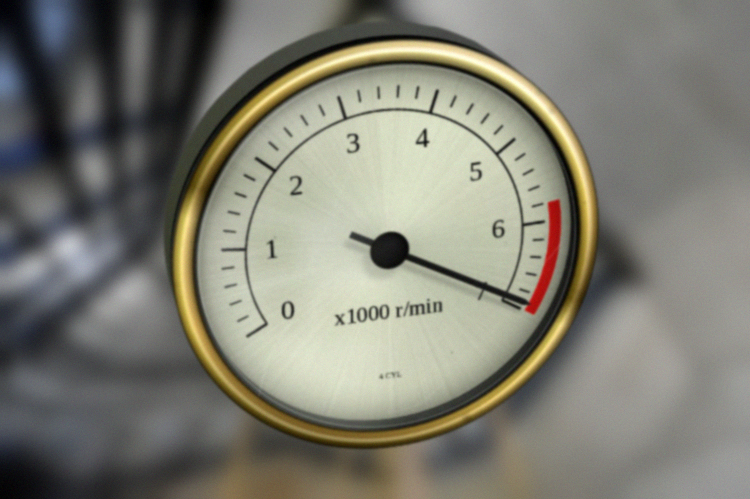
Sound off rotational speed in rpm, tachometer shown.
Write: 6900 rpm
